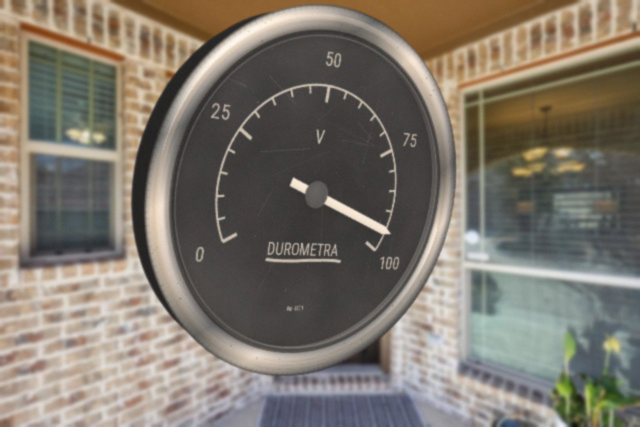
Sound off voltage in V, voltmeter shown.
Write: 95 V
